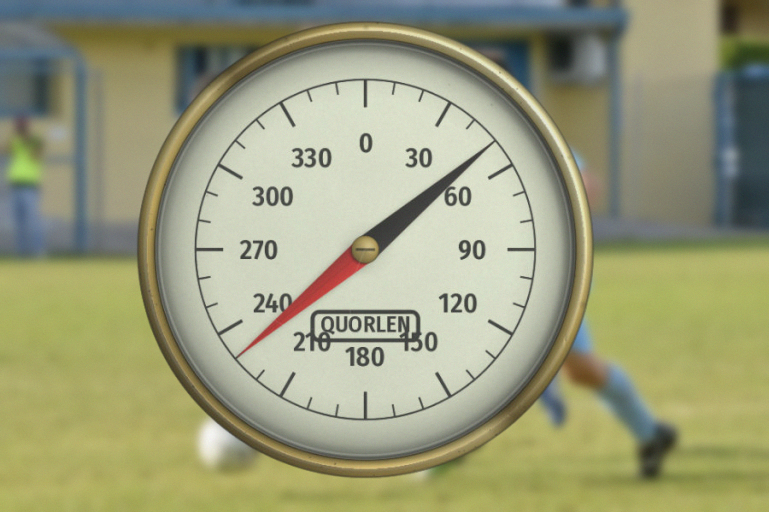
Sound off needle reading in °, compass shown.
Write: 230 °
